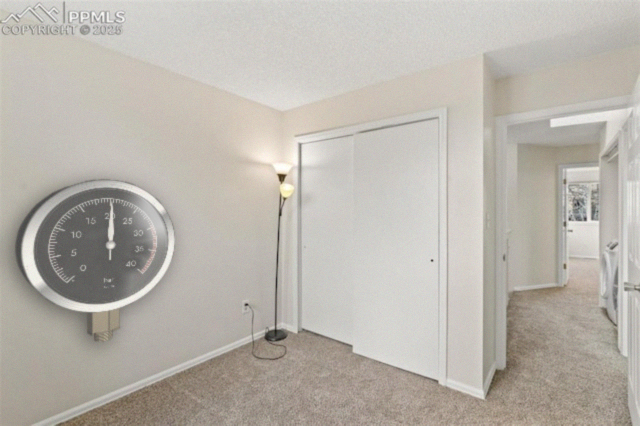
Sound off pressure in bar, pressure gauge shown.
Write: 20 bar
